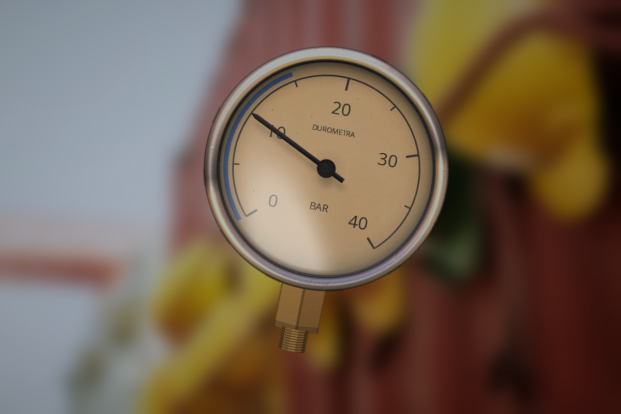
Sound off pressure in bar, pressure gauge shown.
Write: 10 bar
